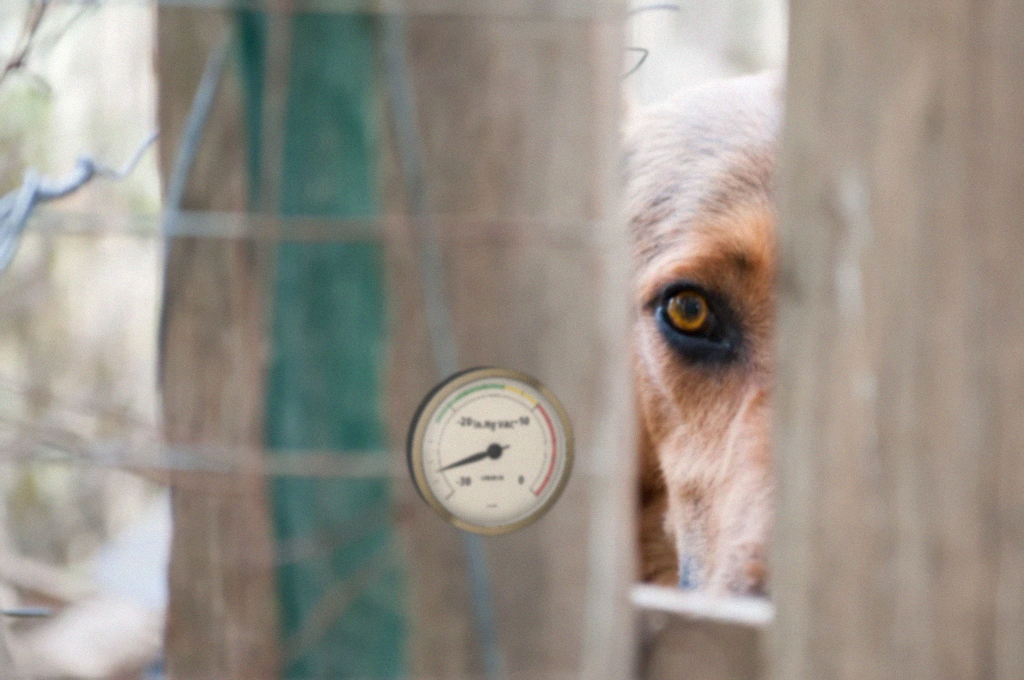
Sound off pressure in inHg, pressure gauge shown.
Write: -27 inHg
